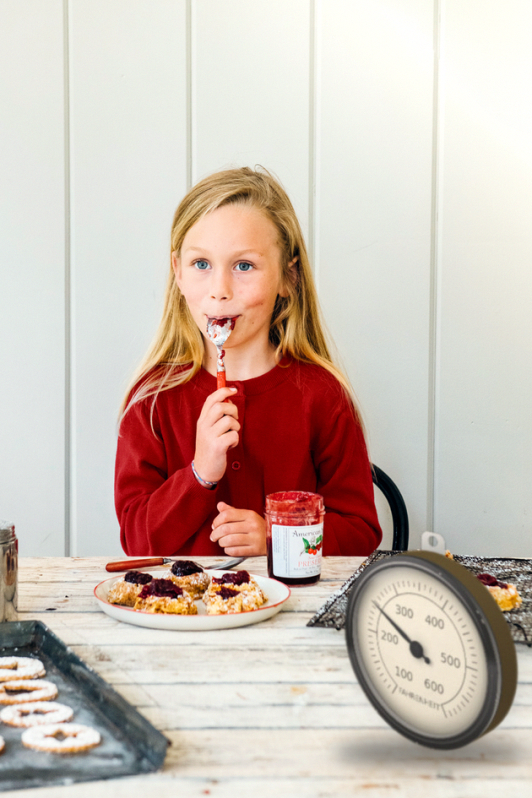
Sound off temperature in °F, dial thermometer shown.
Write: 250 °F
